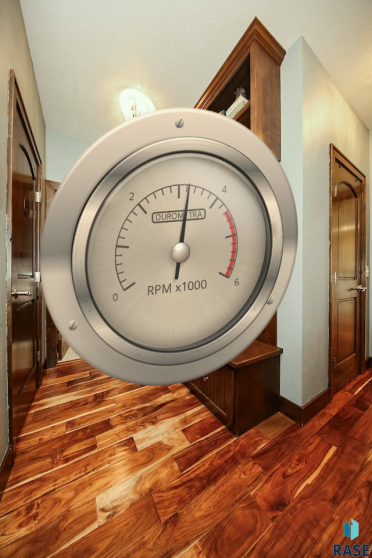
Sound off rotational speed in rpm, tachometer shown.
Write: 3200 rpm
